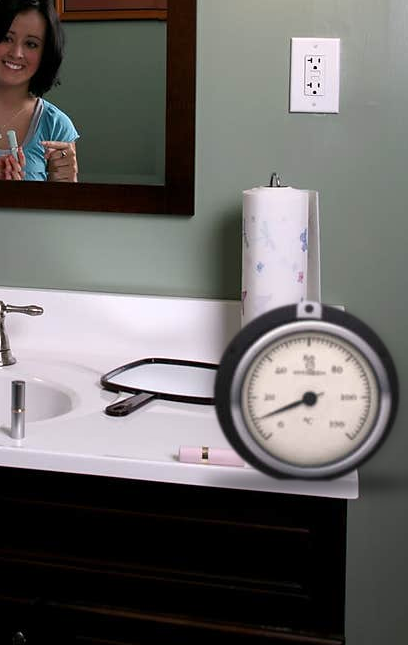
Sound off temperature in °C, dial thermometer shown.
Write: 10 °C
